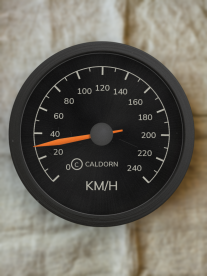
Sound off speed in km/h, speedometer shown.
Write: 30 km/h
